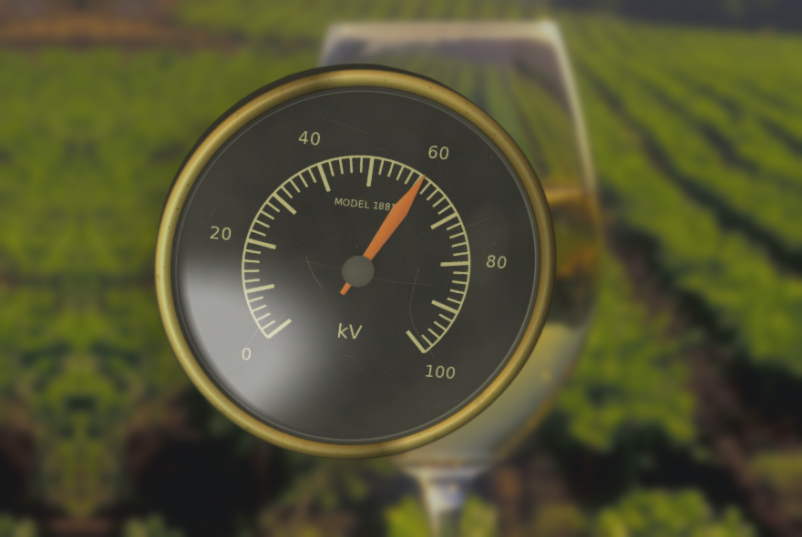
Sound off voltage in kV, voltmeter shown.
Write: 60 kV
